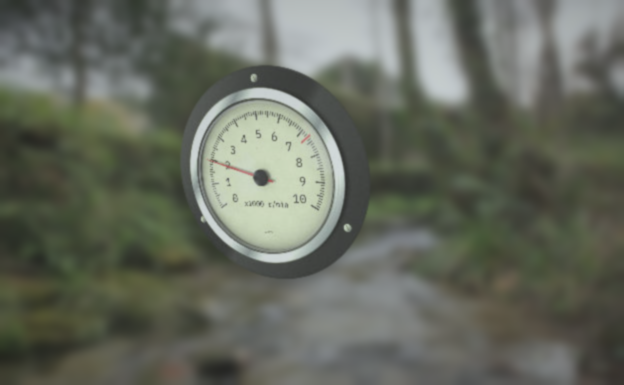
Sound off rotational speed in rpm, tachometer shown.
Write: 2000 rpm
